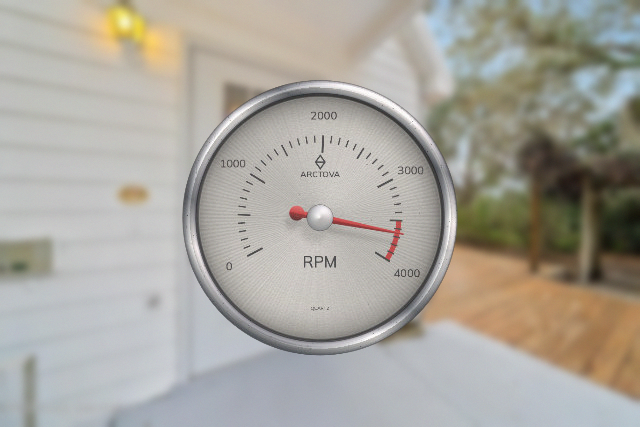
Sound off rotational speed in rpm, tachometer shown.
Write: 3650 rpm
